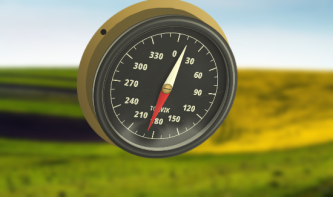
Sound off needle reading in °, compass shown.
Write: 190 °
